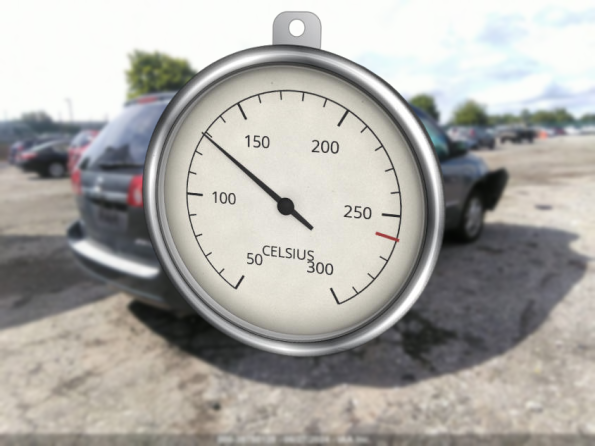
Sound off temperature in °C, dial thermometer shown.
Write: 130 °C
